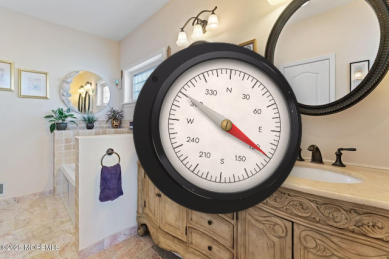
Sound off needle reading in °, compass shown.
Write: 120 °
